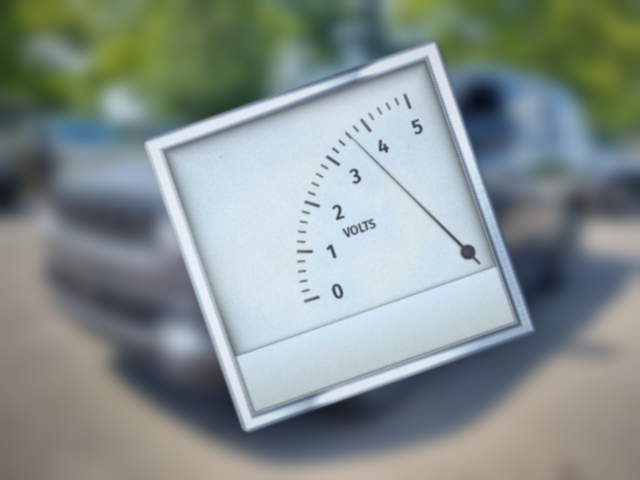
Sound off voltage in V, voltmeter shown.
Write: 3.6 V
